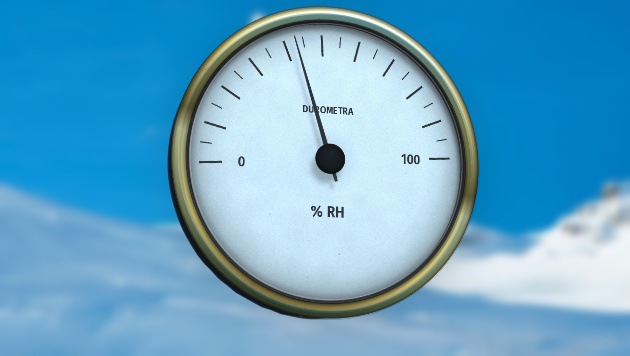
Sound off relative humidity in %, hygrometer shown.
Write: 42.5 %
